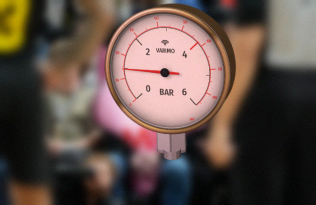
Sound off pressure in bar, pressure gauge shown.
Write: 1 bar
